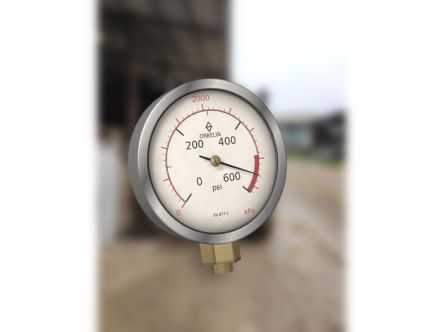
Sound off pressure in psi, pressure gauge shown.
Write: 550 psi
